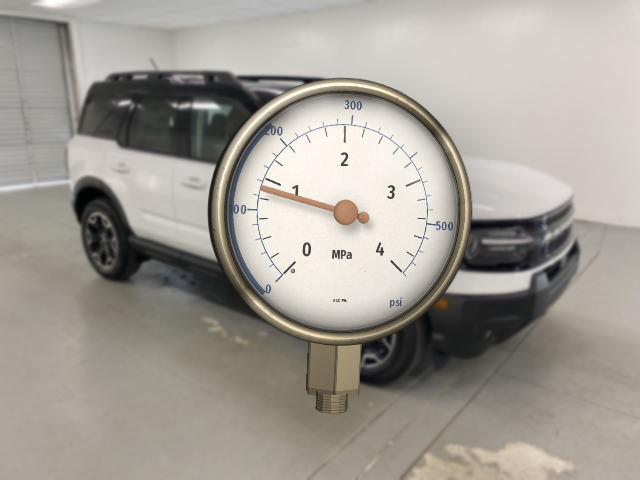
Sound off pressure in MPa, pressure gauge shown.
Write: 0.9 MPa
